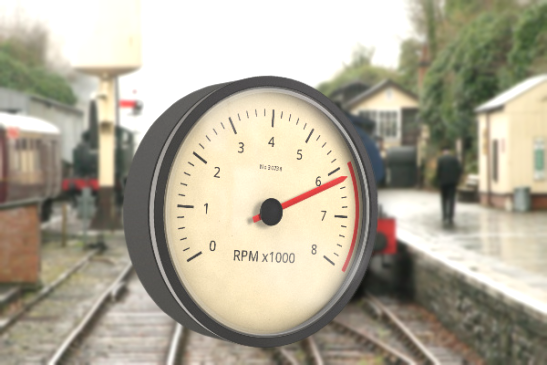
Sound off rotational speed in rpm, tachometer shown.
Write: 6200 rpm
